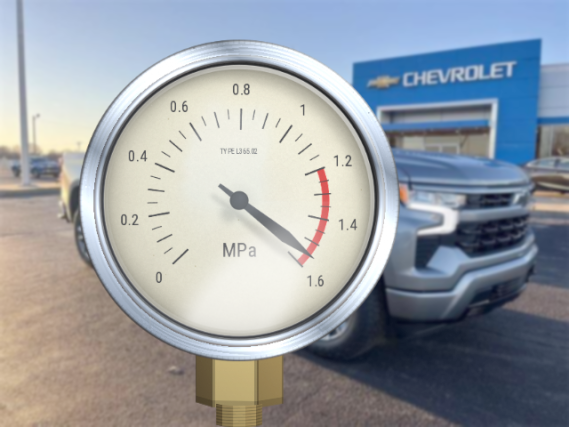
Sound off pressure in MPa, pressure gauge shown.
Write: 1.55 MPa
